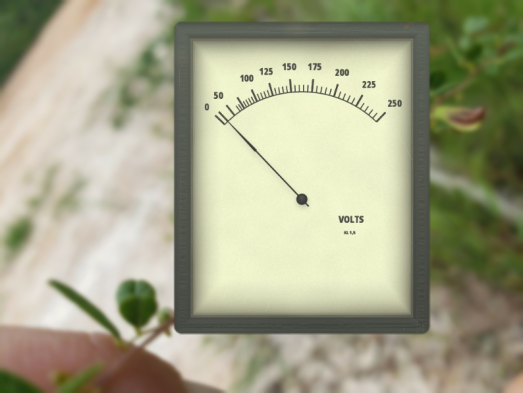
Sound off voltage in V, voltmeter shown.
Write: 25 V
